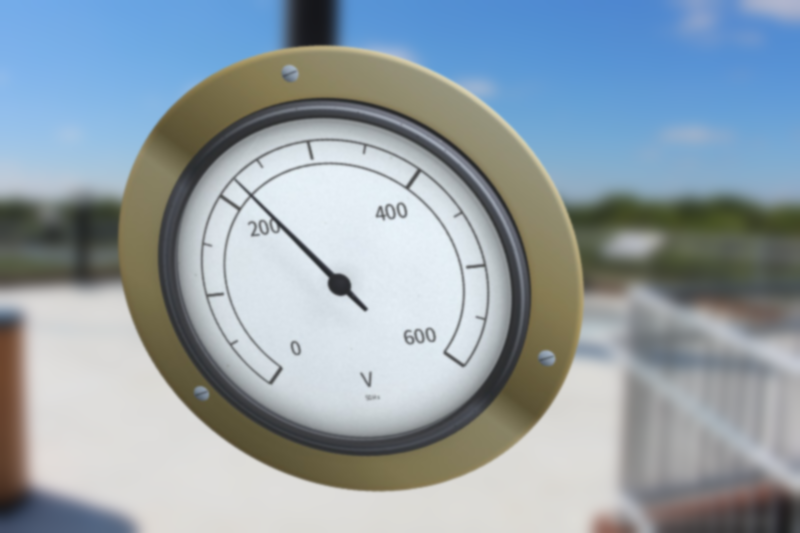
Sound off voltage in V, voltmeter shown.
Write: 225 V
